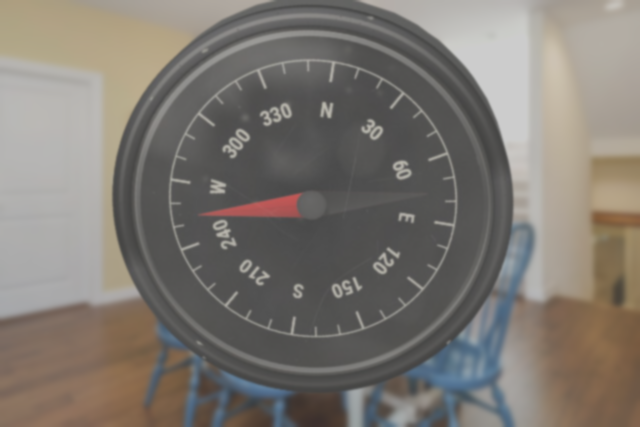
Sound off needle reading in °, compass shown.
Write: 255 °
